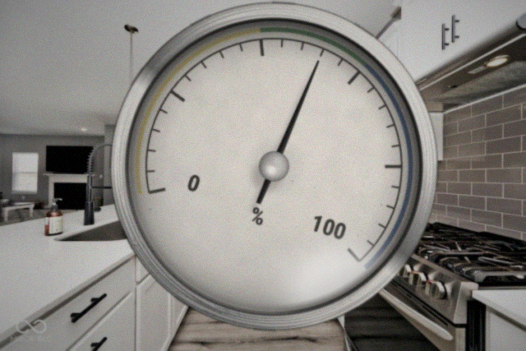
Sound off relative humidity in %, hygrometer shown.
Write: 52 %
